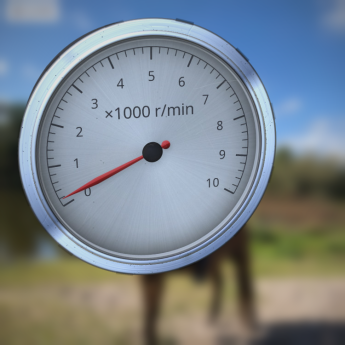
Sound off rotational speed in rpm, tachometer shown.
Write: 200 rpm
